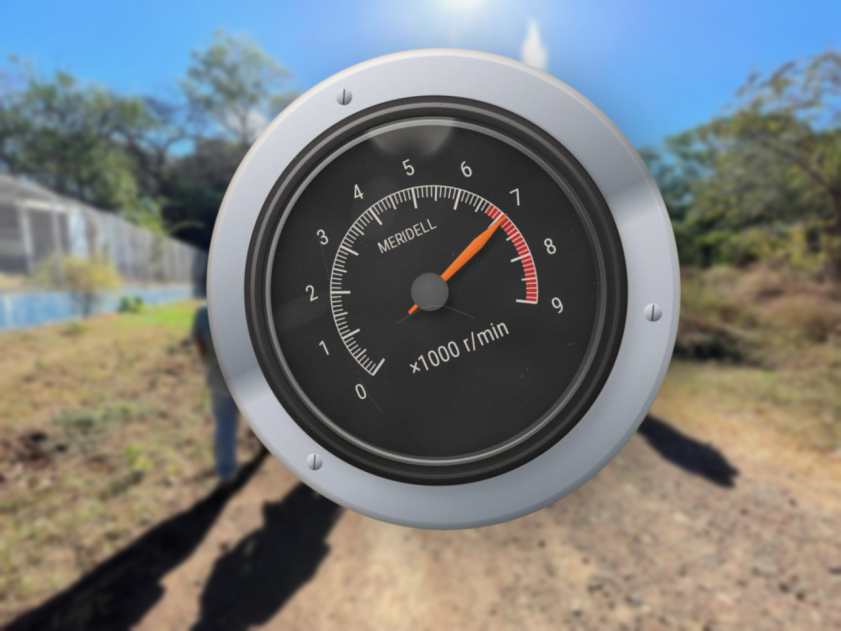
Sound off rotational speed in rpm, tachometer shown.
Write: 7100 rpm
